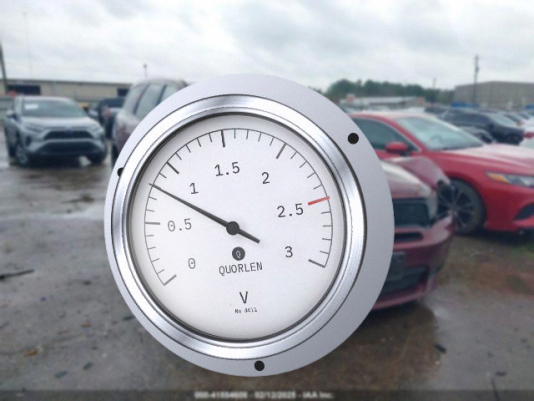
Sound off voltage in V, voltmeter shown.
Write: 0.8 V
